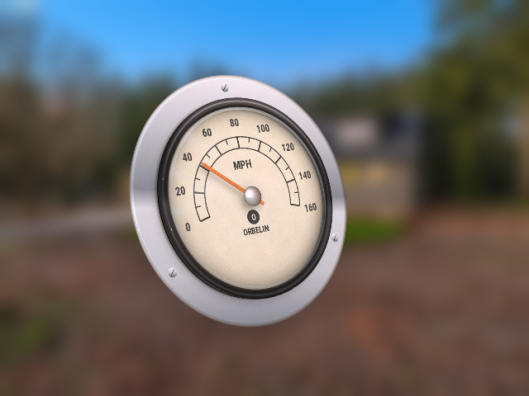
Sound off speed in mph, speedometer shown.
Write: 40 mph
